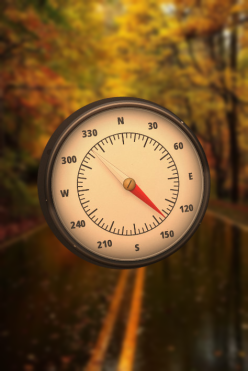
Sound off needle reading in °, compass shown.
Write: 140 °
